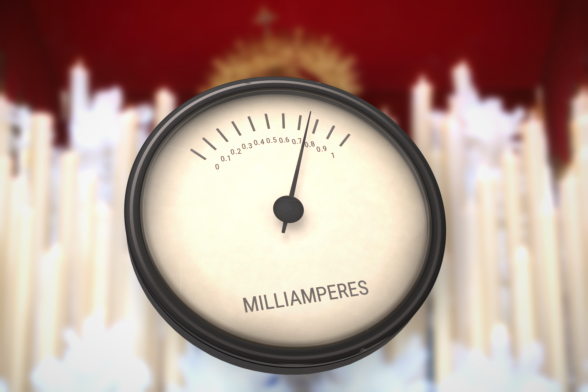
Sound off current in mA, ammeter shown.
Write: 0.75 mA
